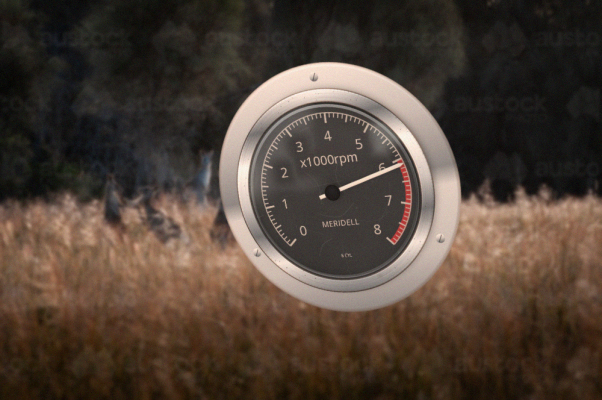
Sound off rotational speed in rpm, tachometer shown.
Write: 6100 rpm
